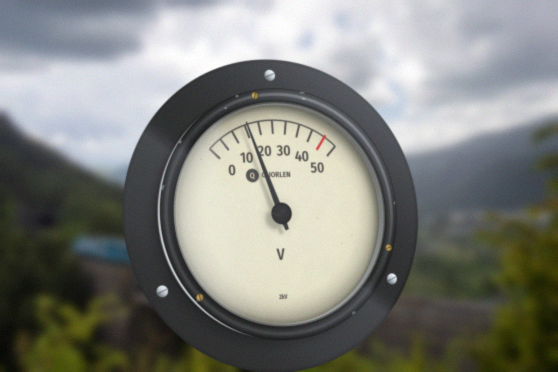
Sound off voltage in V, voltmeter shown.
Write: 15 V
